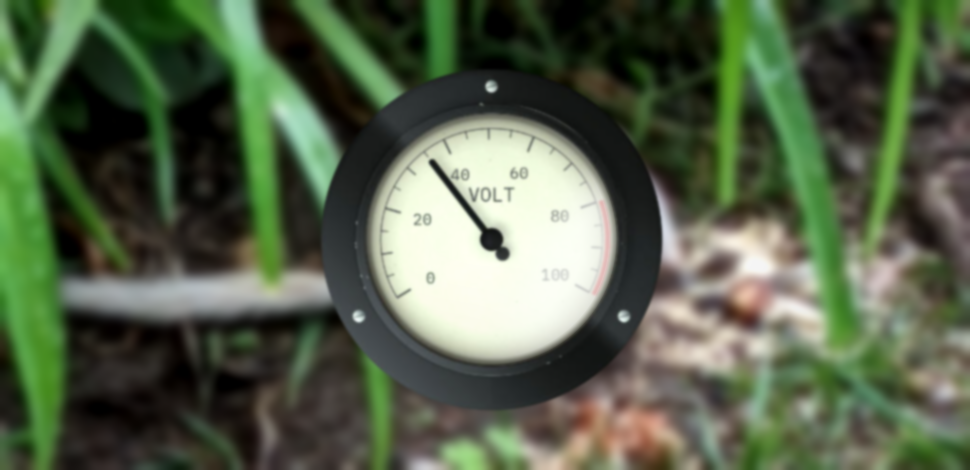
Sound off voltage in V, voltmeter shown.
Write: 35 V
